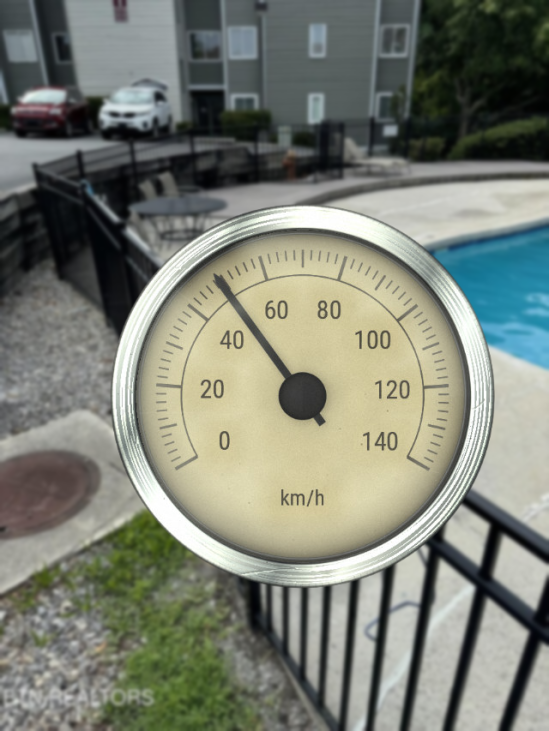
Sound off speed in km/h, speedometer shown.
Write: 49 km/h
